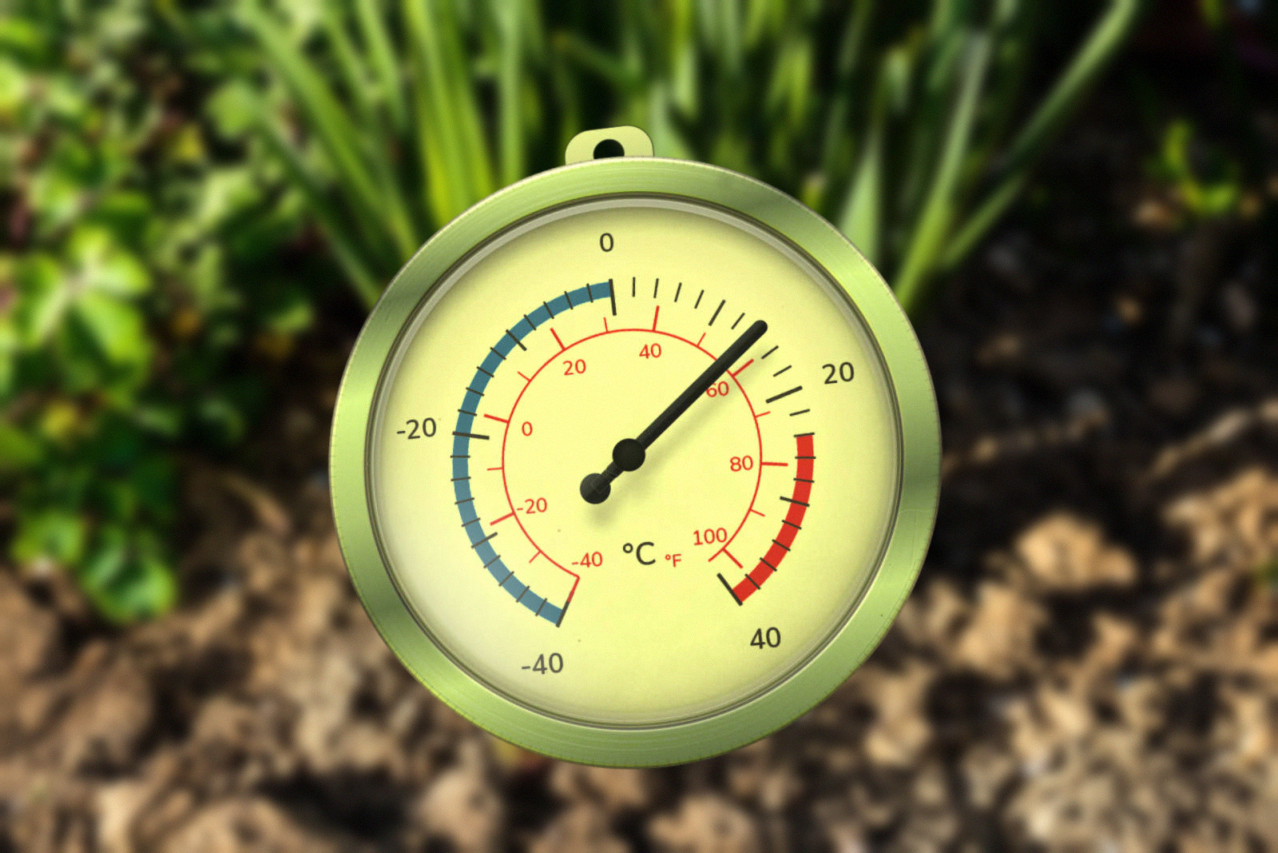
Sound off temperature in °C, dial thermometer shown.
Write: 14 °C
